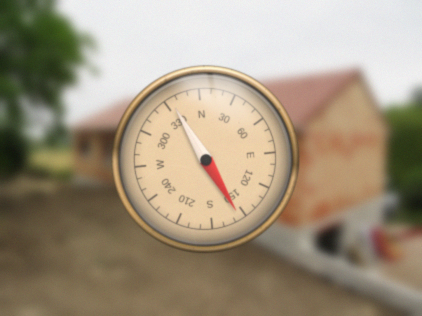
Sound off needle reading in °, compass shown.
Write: 155 °
